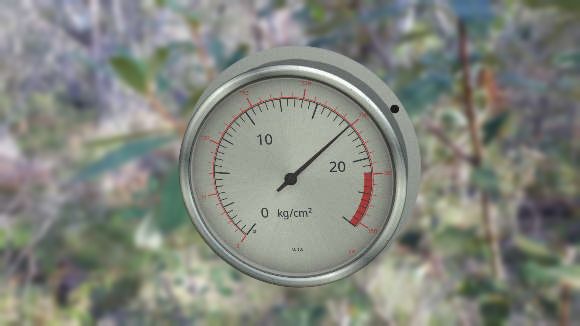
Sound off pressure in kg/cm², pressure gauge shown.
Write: 17.5 kg/cm²
